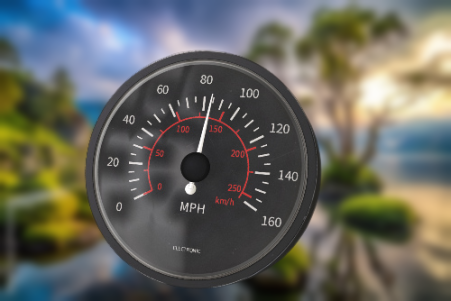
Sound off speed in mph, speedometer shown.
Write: 85 mph
